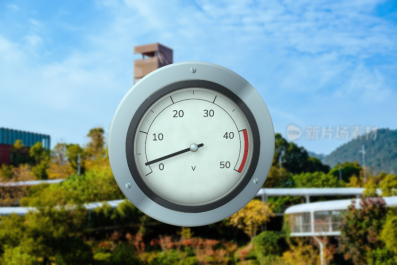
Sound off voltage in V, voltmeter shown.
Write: 2.5 V
